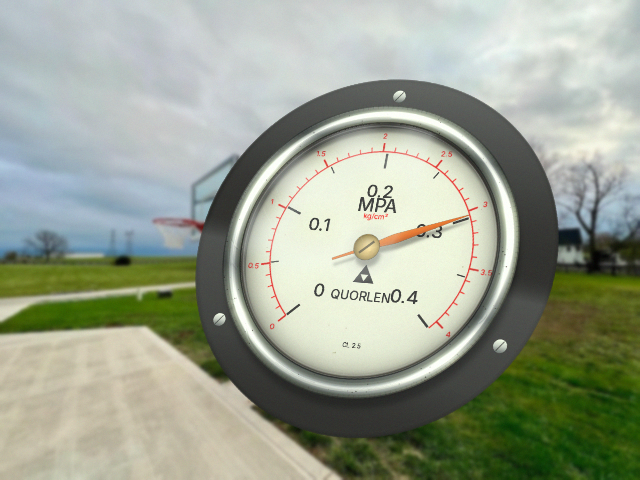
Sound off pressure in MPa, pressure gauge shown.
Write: 0.3 MPa
